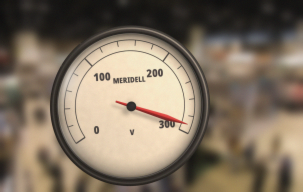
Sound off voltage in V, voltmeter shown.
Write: 290 V
